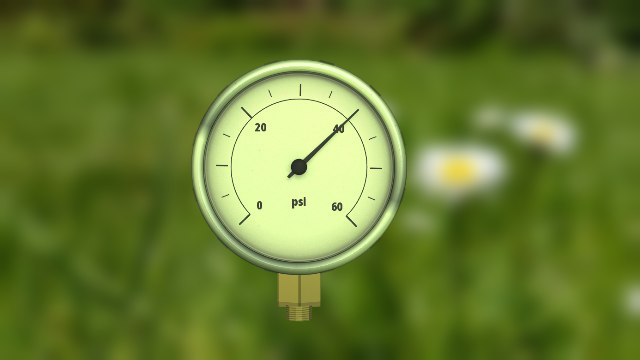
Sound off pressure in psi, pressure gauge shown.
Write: 40 psi
